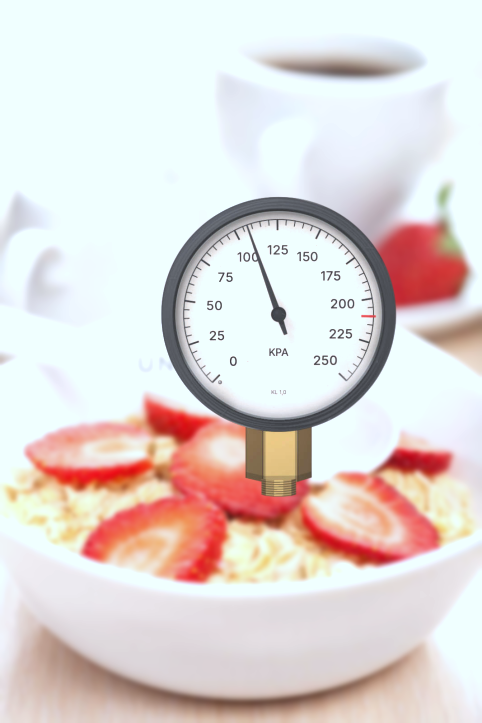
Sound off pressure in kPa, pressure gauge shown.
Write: 107.5 kPa
